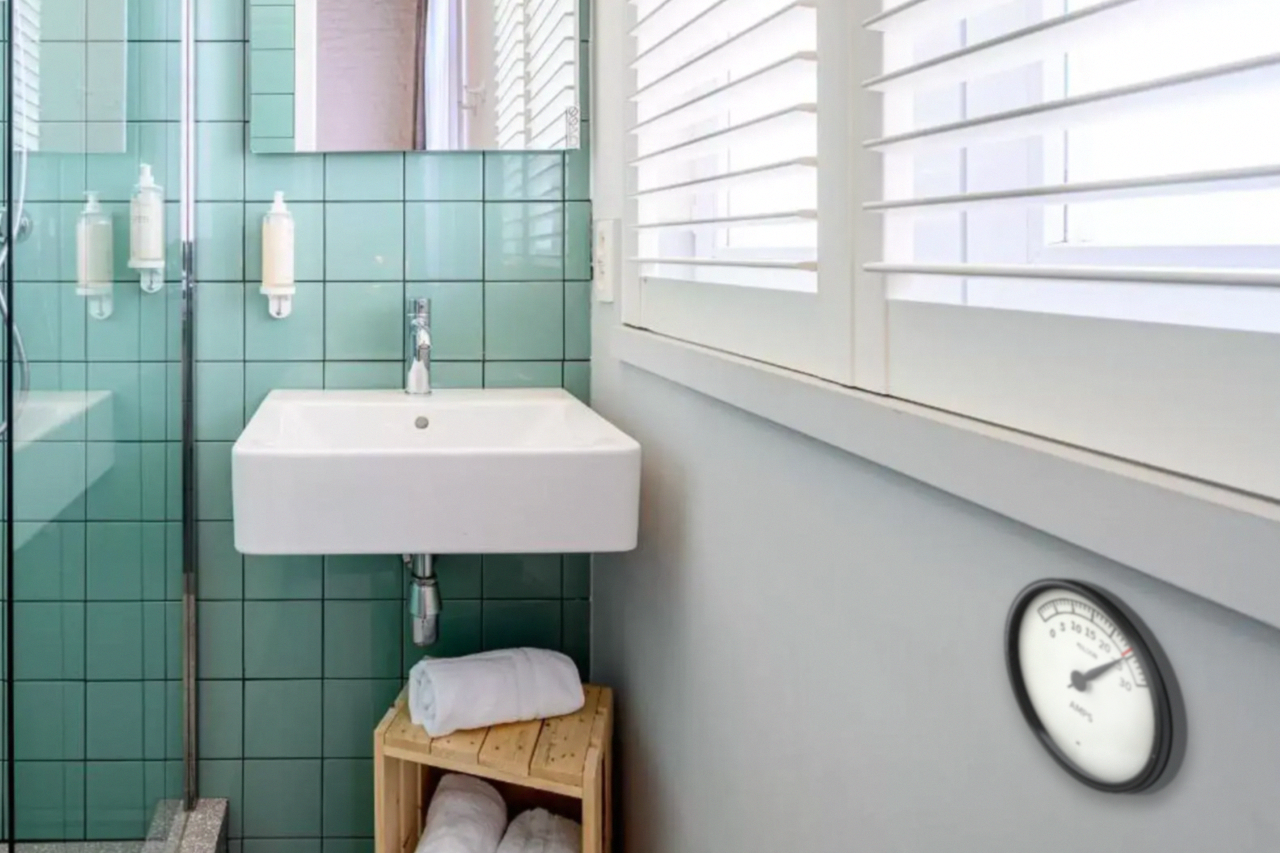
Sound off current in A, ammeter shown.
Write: 25 A
